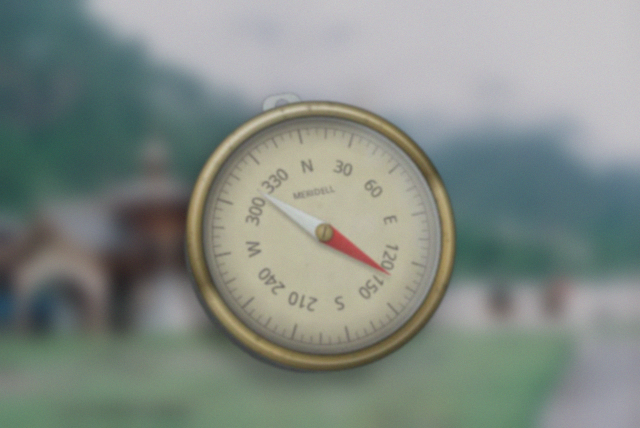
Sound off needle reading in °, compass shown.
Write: 135 °
